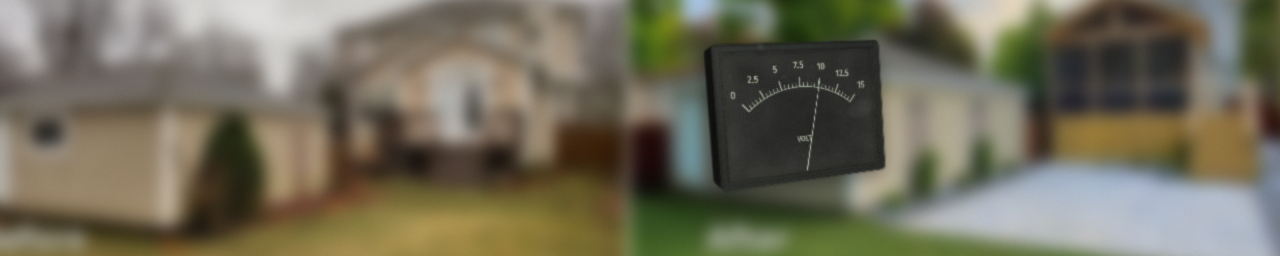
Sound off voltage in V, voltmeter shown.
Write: 10 V
